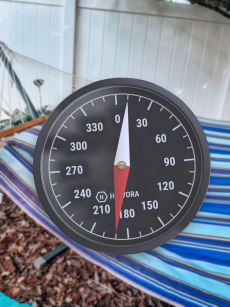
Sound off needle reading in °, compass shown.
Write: 190 °
